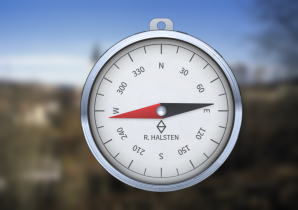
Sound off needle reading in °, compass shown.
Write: 262.5 °
